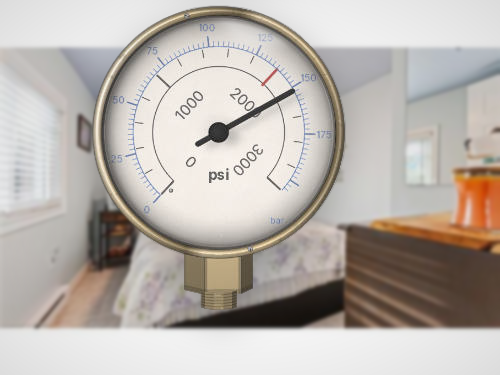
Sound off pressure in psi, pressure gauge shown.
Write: 2200 psi
